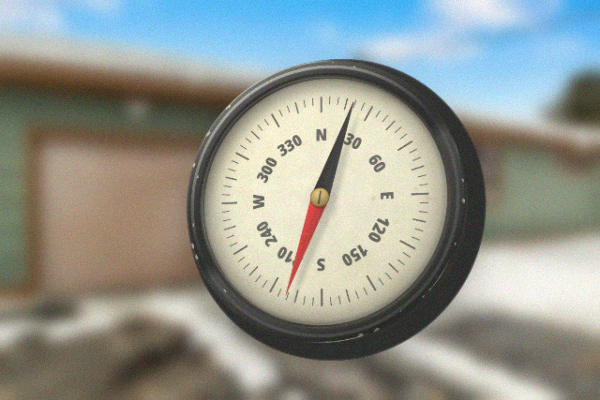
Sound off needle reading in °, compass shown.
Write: 200 °
